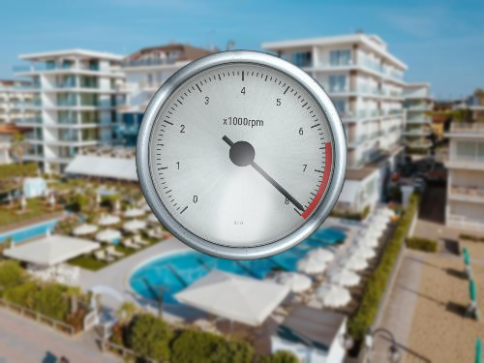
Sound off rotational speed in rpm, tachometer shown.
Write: 7900 rpm
